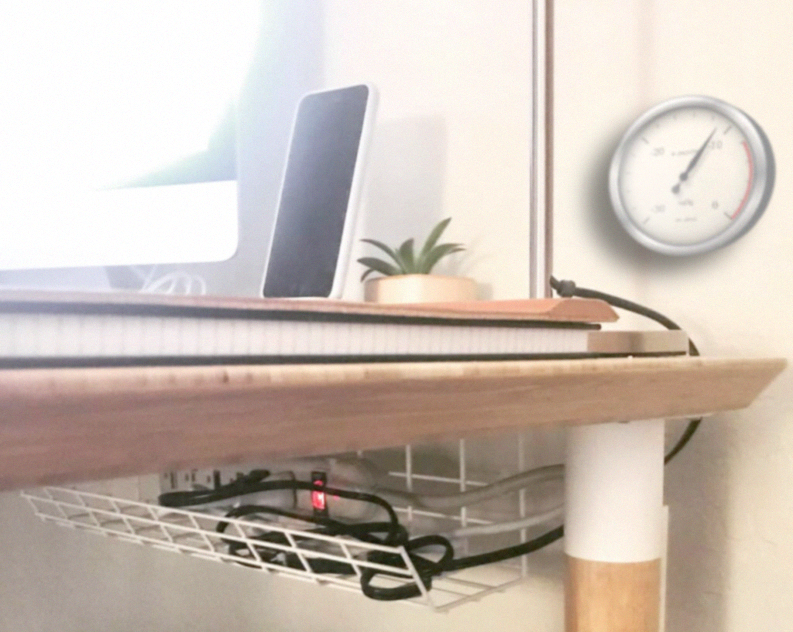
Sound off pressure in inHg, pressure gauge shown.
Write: -11 inHg
